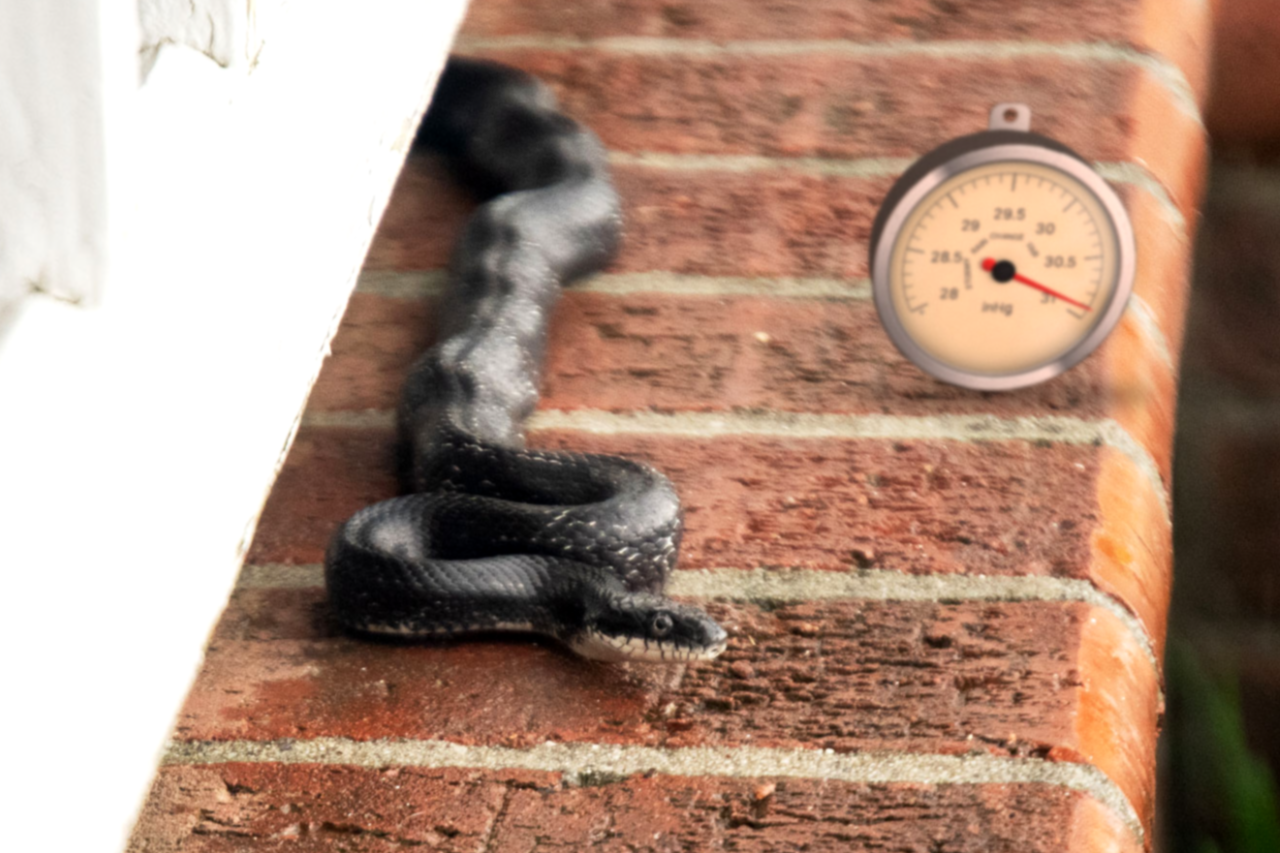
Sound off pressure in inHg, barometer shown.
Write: 30.9 inHg
